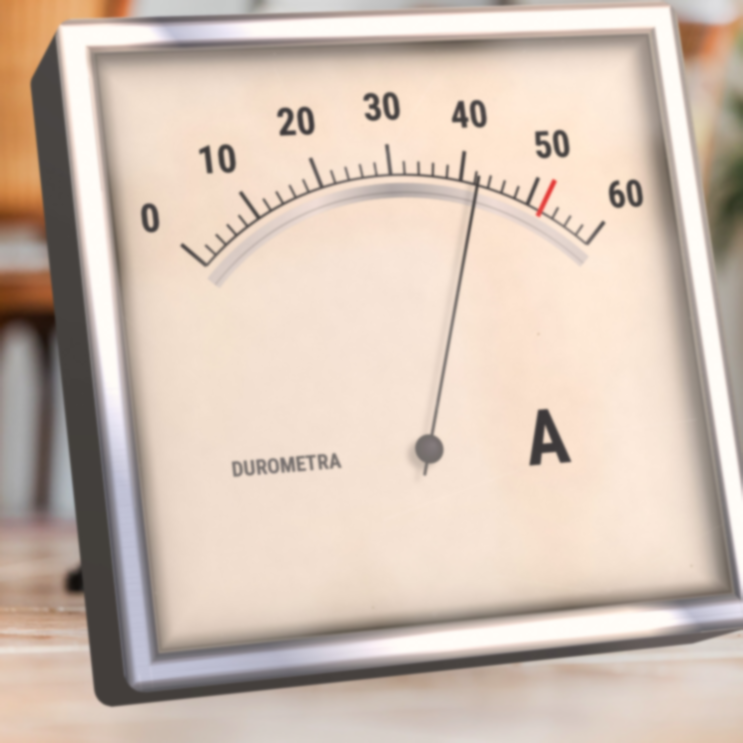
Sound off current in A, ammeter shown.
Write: 42 A
